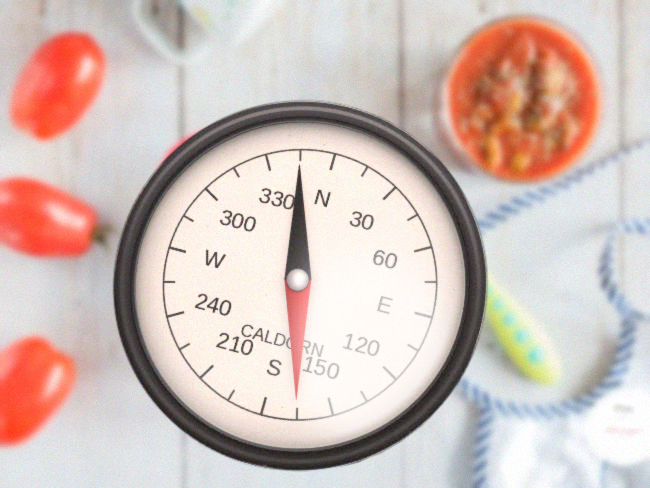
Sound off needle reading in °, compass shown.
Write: 165 °
